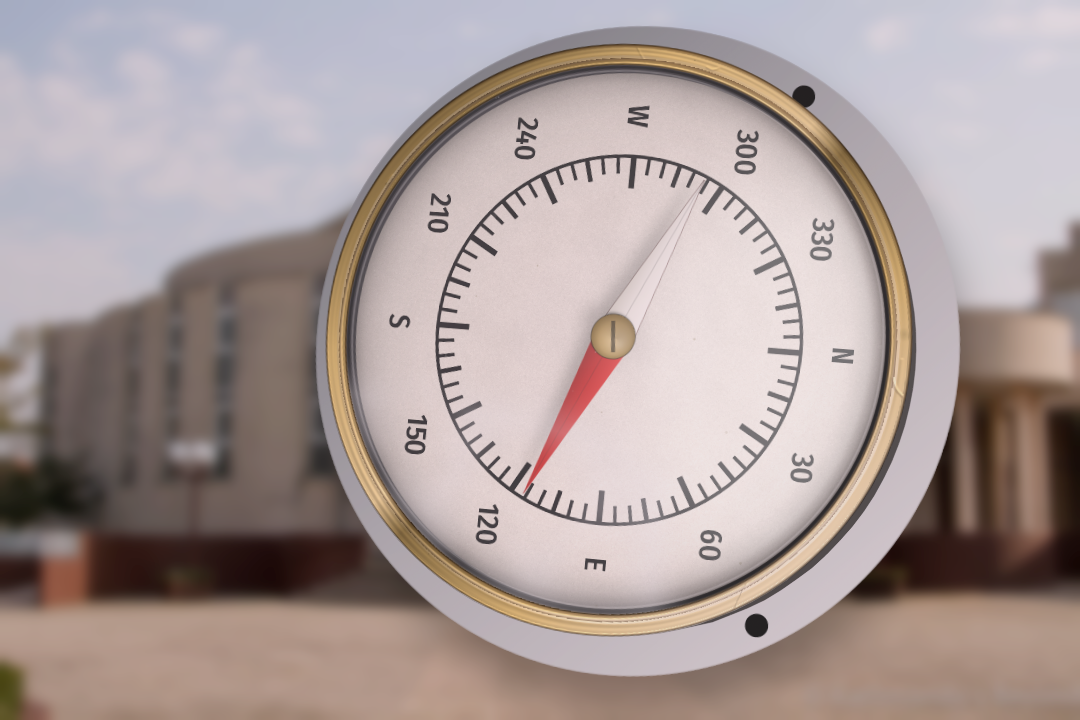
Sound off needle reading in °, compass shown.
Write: 115 °
